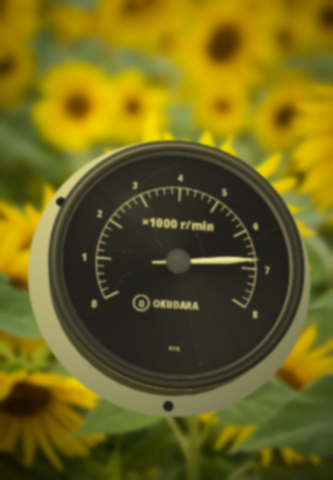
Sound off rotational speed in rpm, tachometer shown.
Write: 6800 rpm
